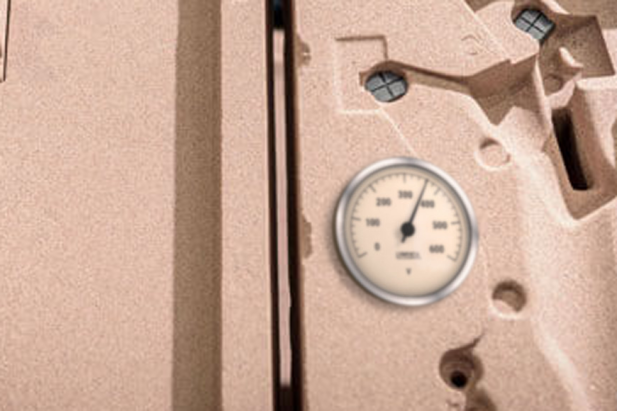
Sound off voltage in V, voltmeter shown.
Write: 360 V
